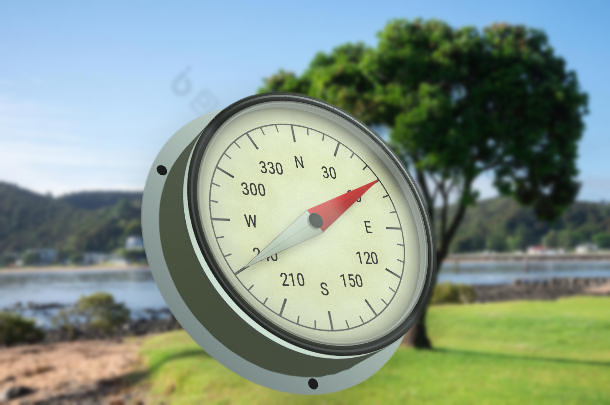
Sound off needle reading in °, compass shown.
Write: 60 °
